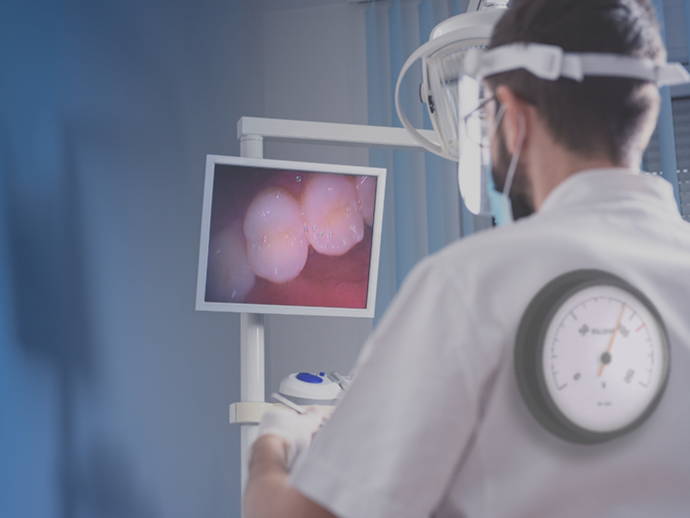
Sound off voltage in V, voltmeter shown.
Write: 90 V
